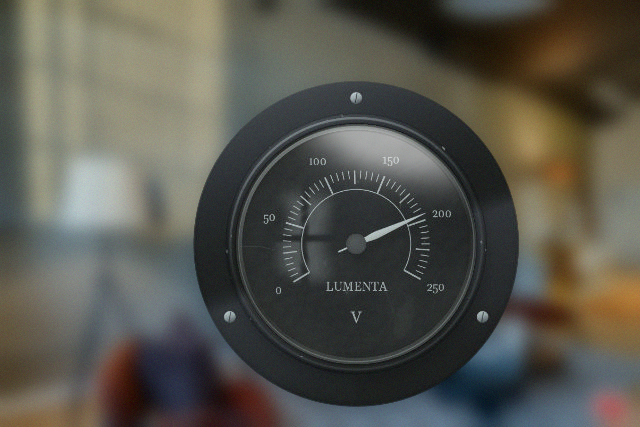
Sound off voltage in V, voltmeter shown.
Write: 195 V
